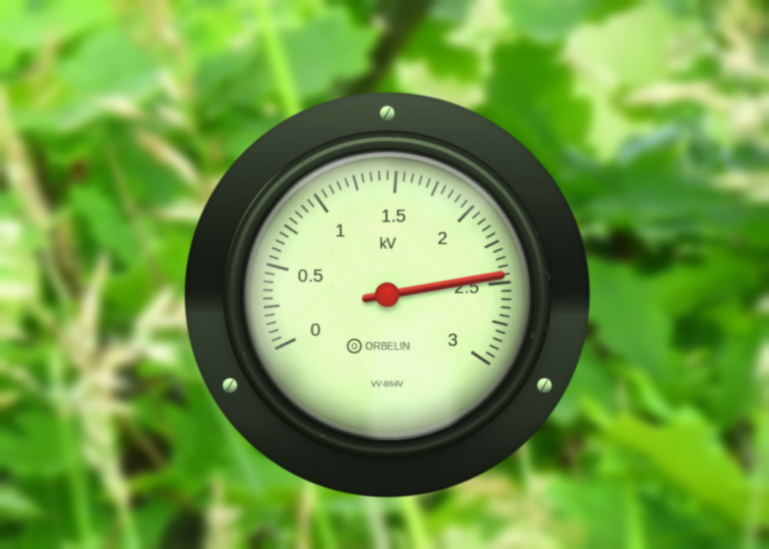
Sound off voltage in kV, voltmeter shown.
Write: 2.45 kV
